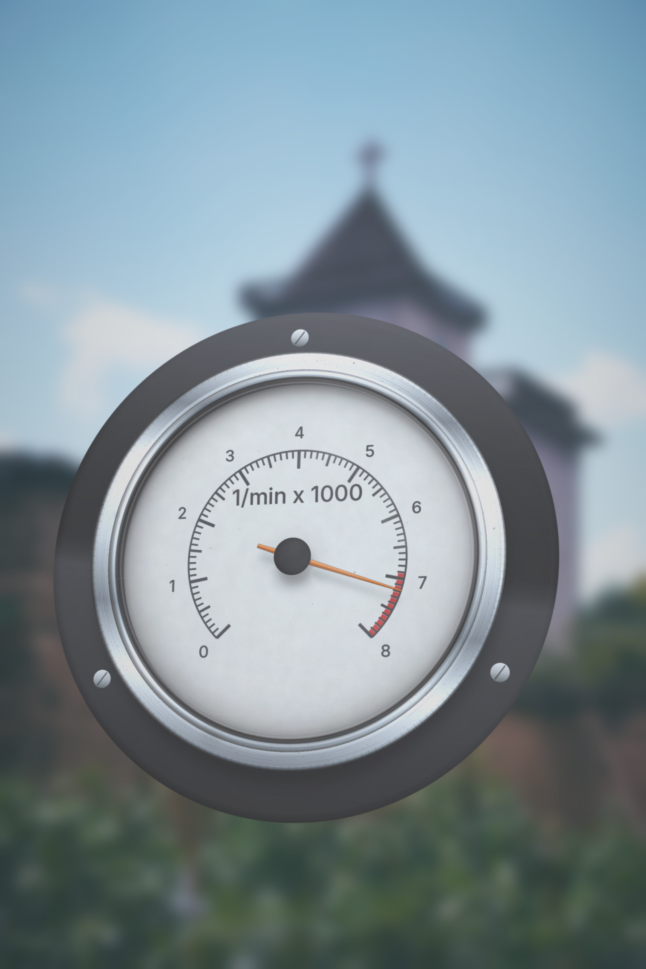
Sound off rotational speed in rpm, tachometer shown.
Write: 7200 rpm
